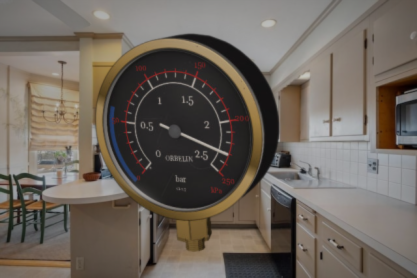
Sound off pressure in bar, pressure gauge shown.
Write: 2.3 bar
